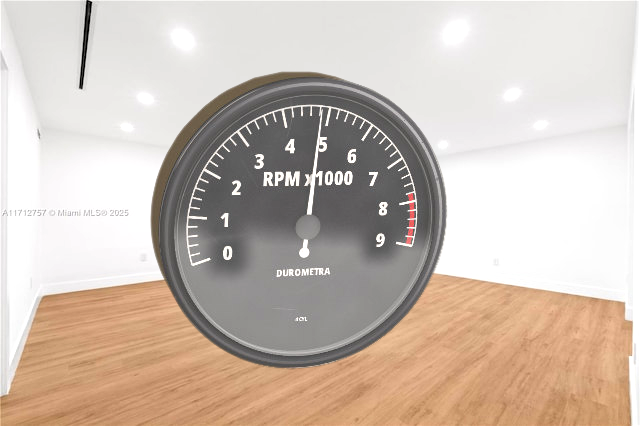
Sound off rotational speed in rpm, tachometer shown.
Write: 4800 rpm
